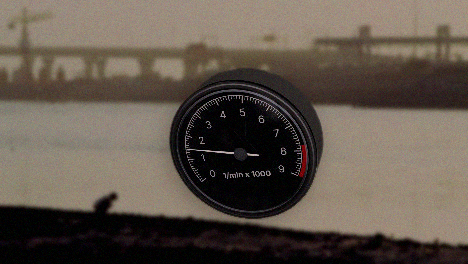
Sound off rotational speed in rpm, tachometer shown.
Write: 1500 rpm
